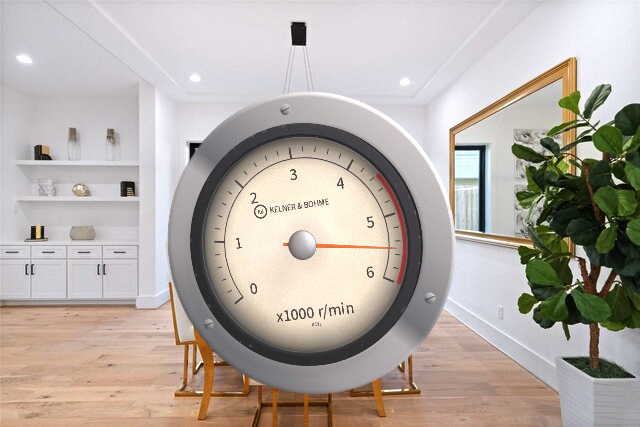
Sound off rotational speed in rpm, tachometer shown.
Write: 5500 rpm
